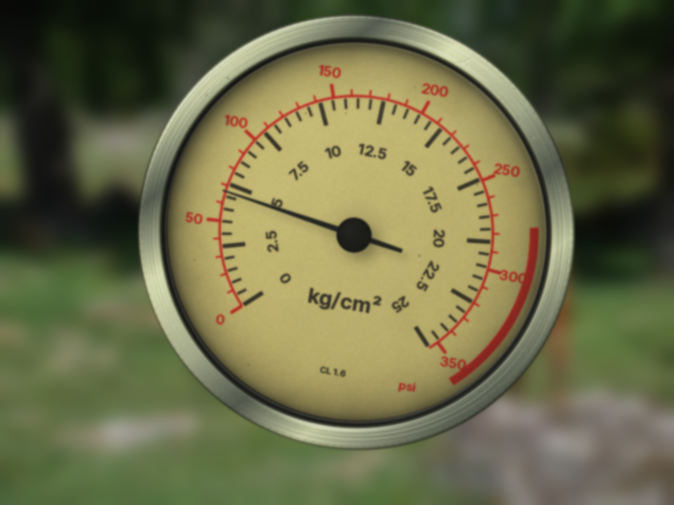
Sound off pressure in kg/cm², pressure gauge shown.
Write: 4.75 kg/cm²
